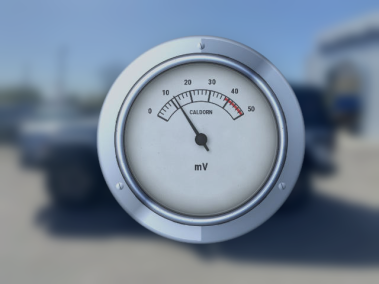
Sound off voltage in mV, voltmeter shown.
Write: 12 mV
